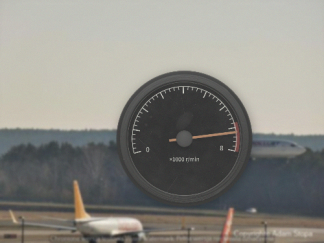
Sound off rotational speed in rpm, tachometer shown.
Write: 7200 rpm
